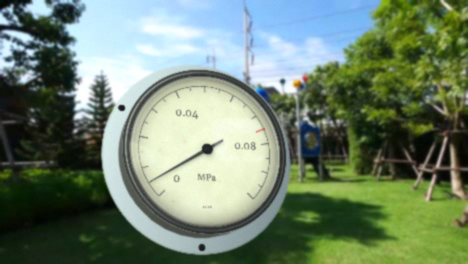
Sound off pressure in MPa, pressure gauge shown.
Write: 0.005 MPa
